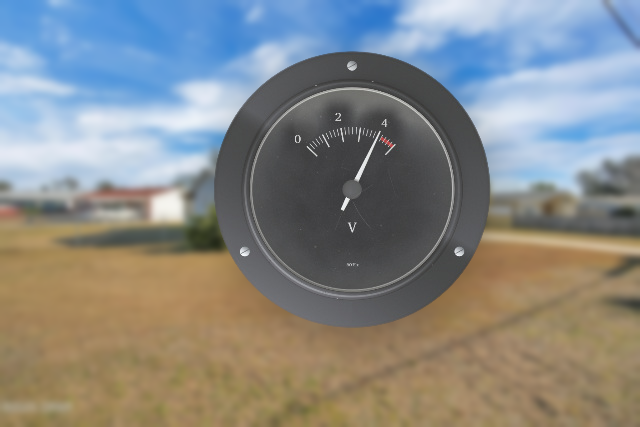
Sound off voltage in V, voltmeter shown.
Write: 4 V
